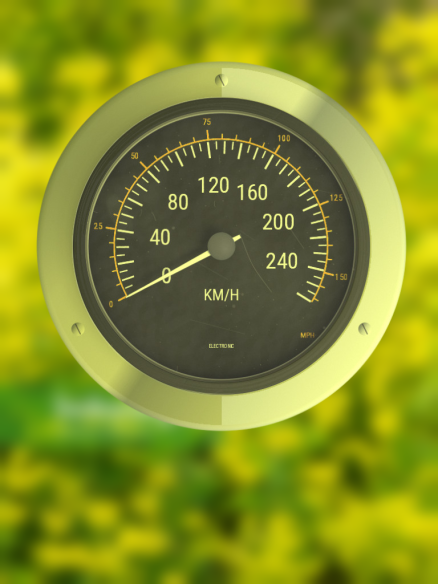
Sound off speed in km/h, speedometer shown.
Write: 0 km/h
